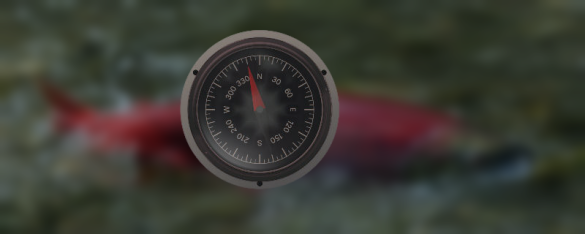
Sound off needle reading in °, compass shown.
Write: 345 °
